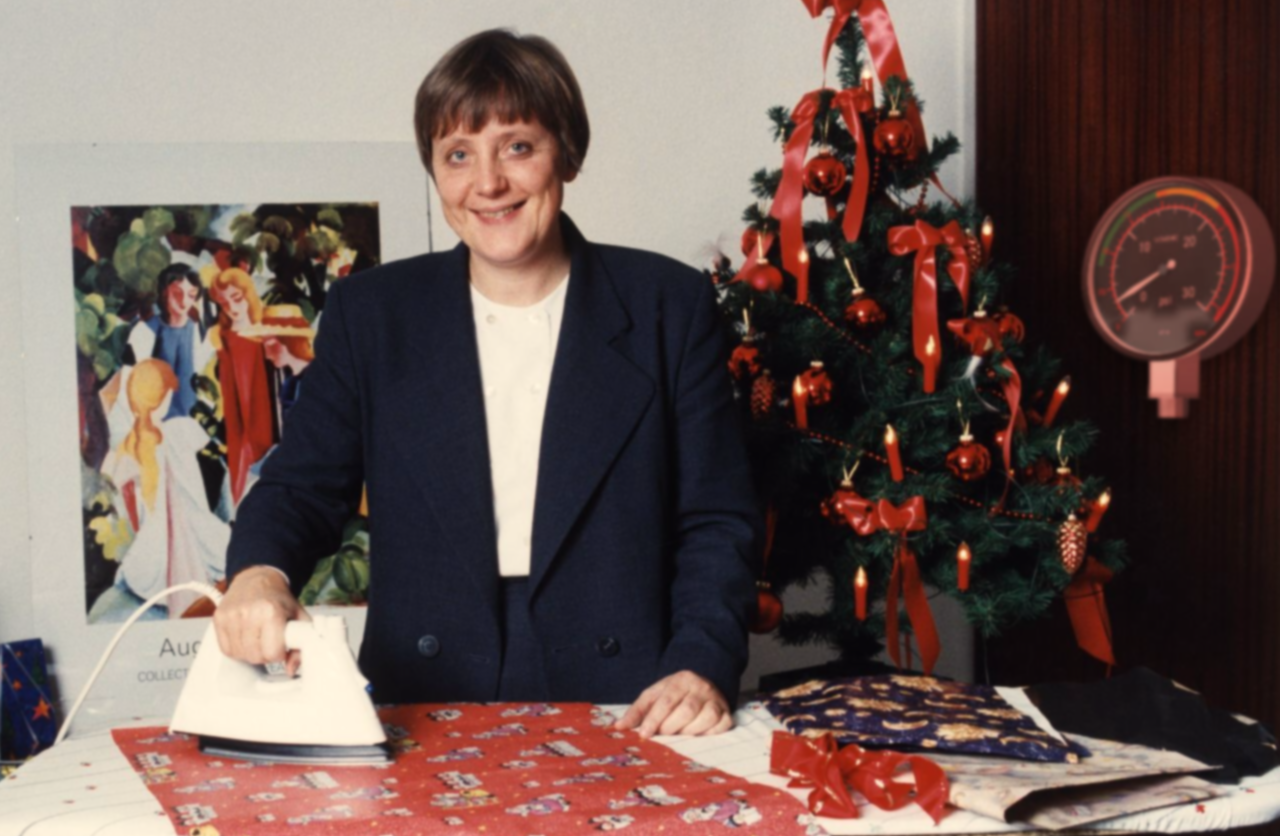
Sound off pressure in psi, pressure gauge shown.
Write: 2 psi
